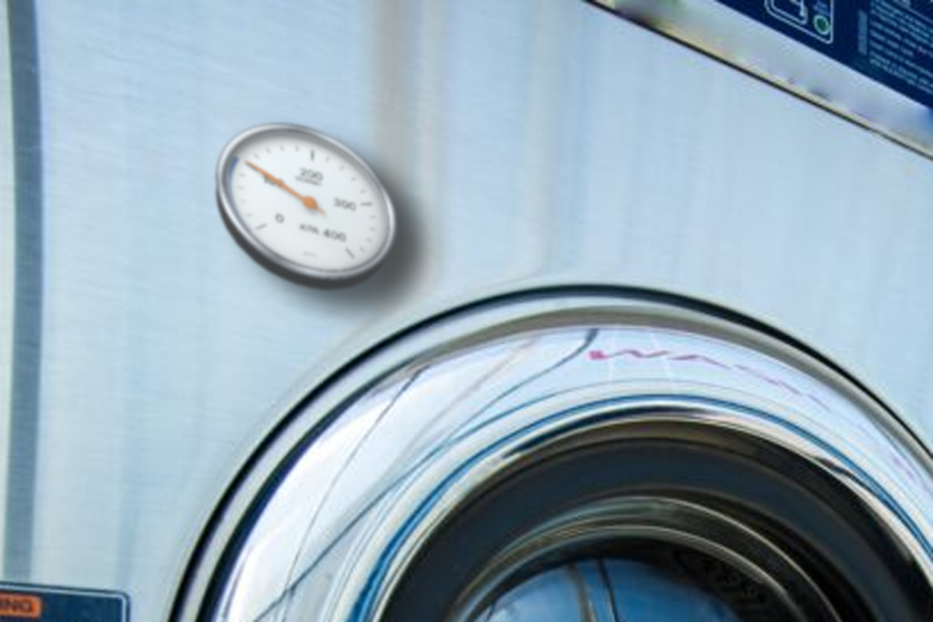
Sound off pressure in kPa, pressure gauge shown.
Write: 100 kPa
